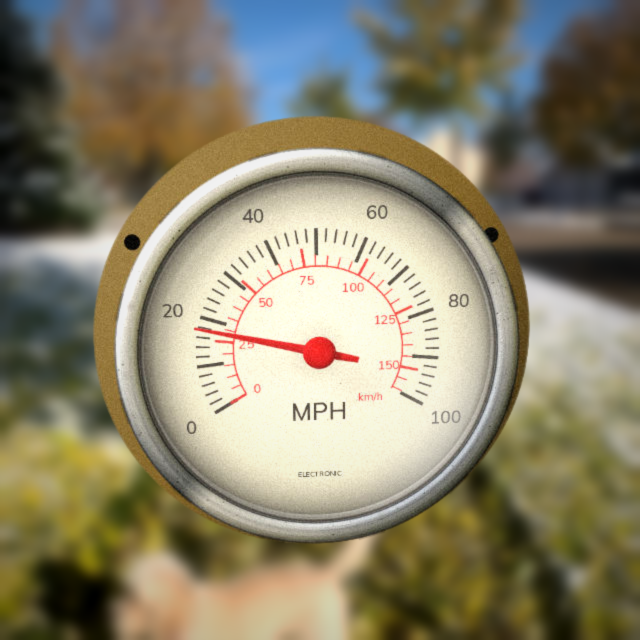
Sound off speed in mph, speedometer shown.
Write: 18 mph
